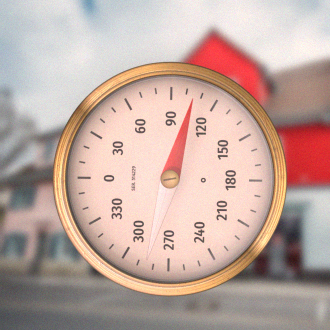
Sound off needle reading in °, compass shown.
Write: 105 °
